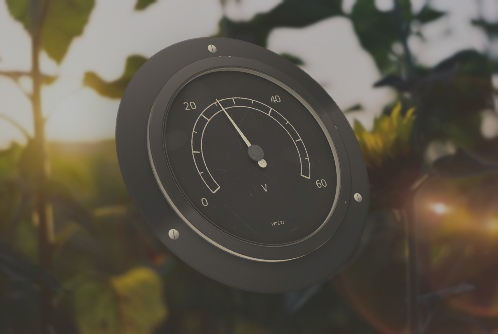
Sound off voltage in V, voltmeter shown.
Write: 25 V
